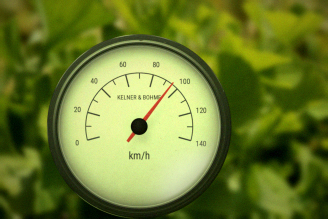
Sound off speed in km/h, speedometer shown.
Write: 95 km/h
